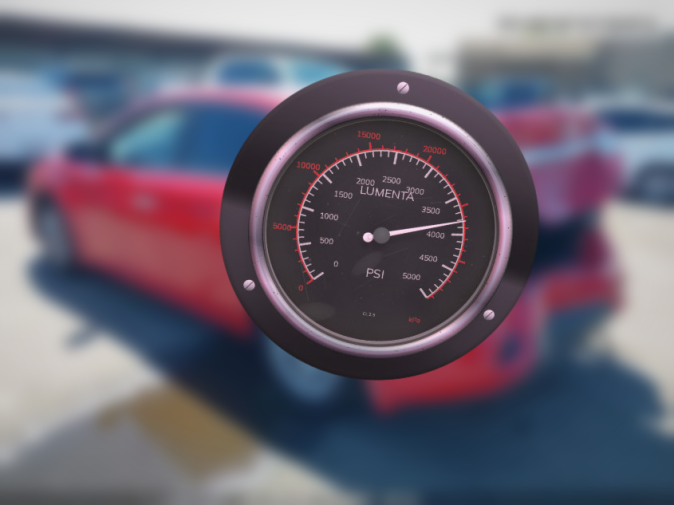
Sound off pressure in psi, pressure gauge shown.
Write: 3800 psi
